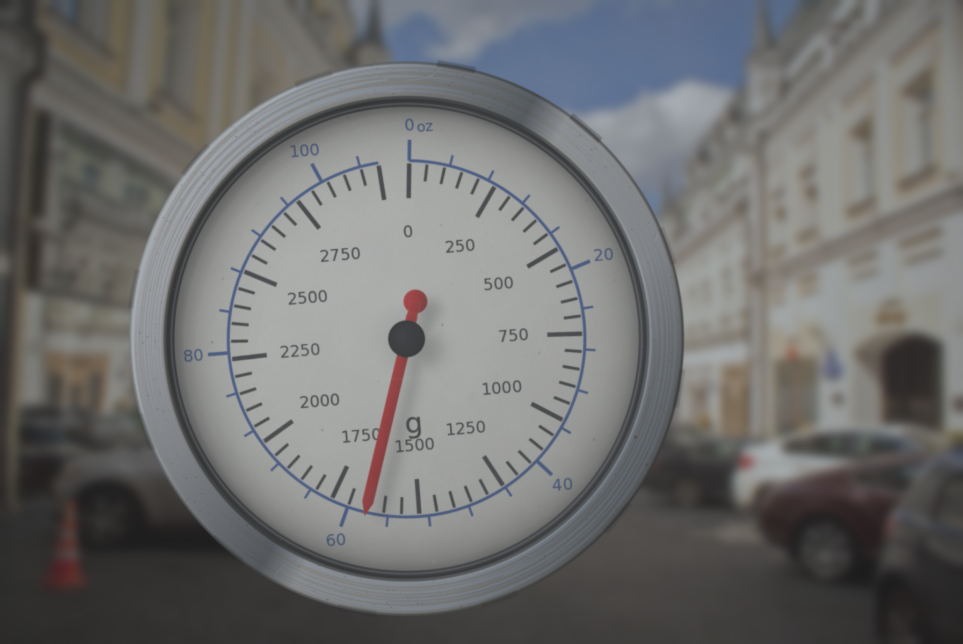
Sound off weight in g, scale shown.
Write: 1650 g
